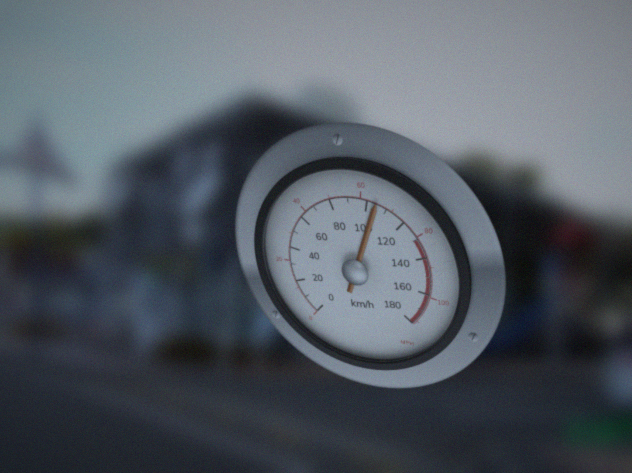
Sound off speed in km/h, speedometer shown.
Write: 105 km/h
